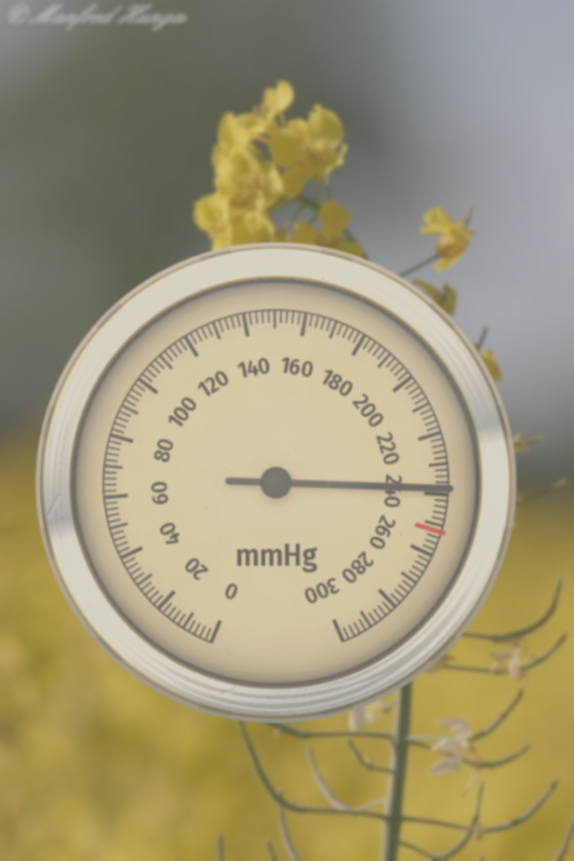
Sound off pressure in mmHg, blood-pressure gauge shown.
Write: 238 mmHg
